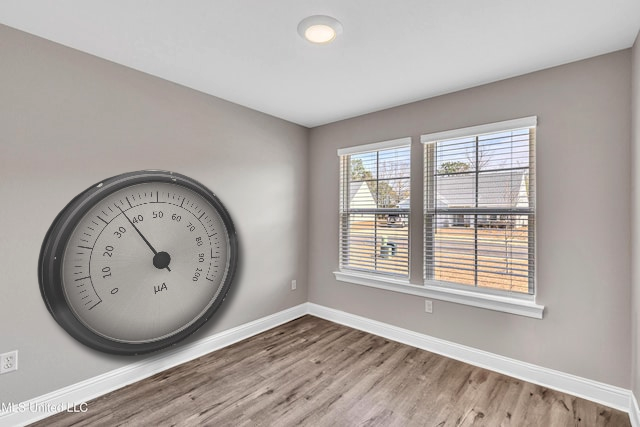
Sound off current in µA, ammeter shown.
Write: 36 µA
